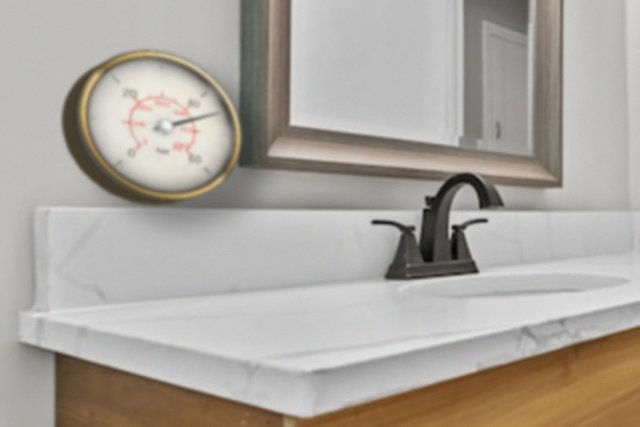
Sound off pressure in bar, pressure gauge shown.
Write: 45 bar
